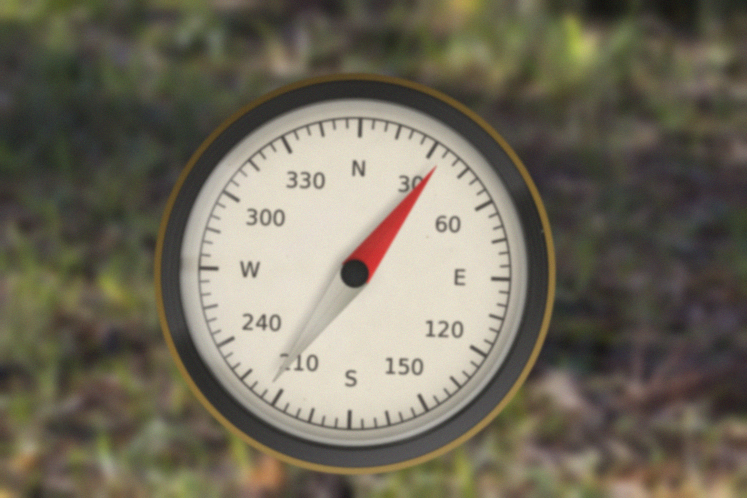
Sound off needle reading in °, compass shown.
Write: 35 °
